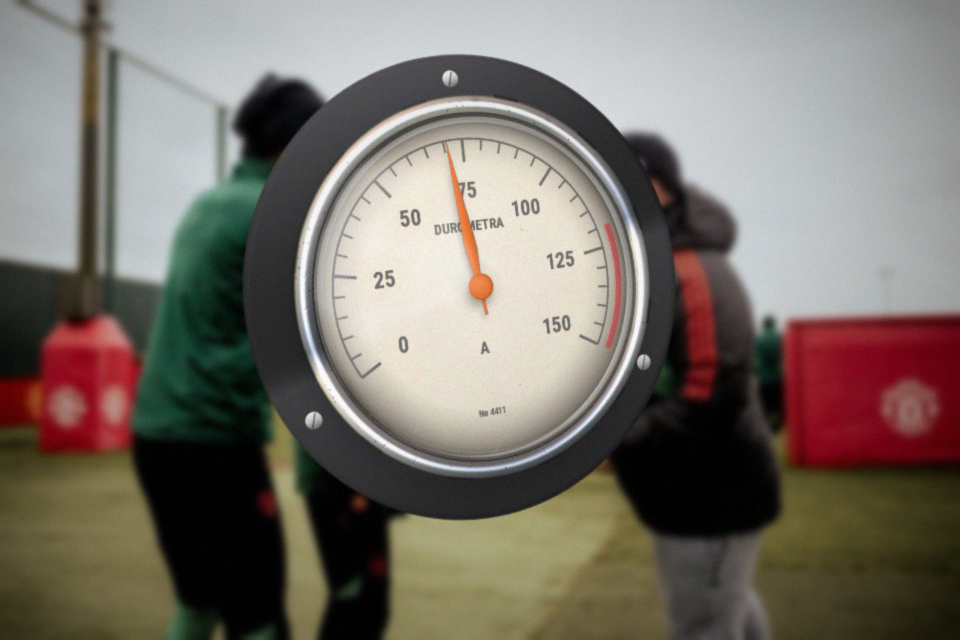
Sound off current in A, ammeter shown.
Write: 70 A
